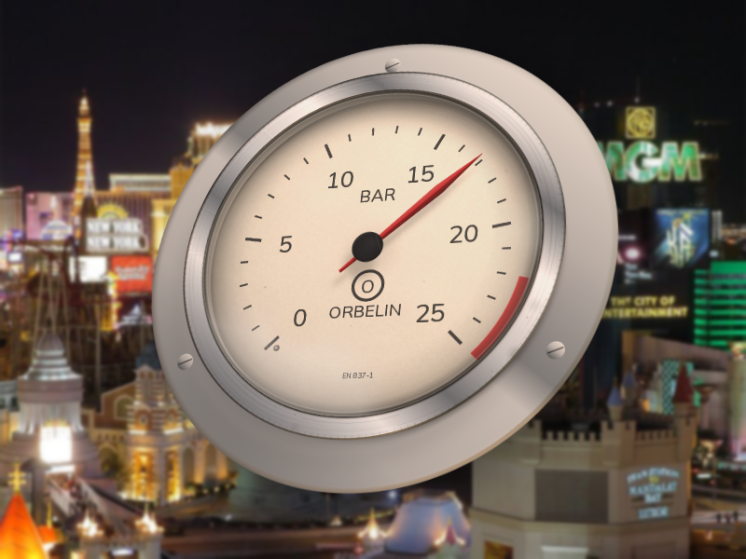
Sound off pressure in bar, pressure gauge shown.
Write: 17 bar
